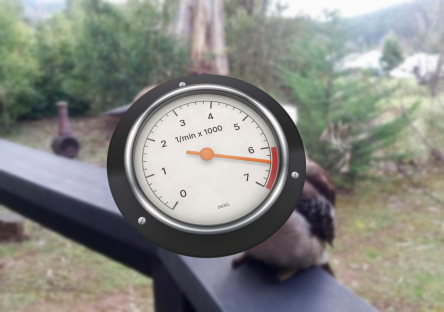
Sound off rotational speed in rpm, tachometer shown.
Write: 6400 rpm
